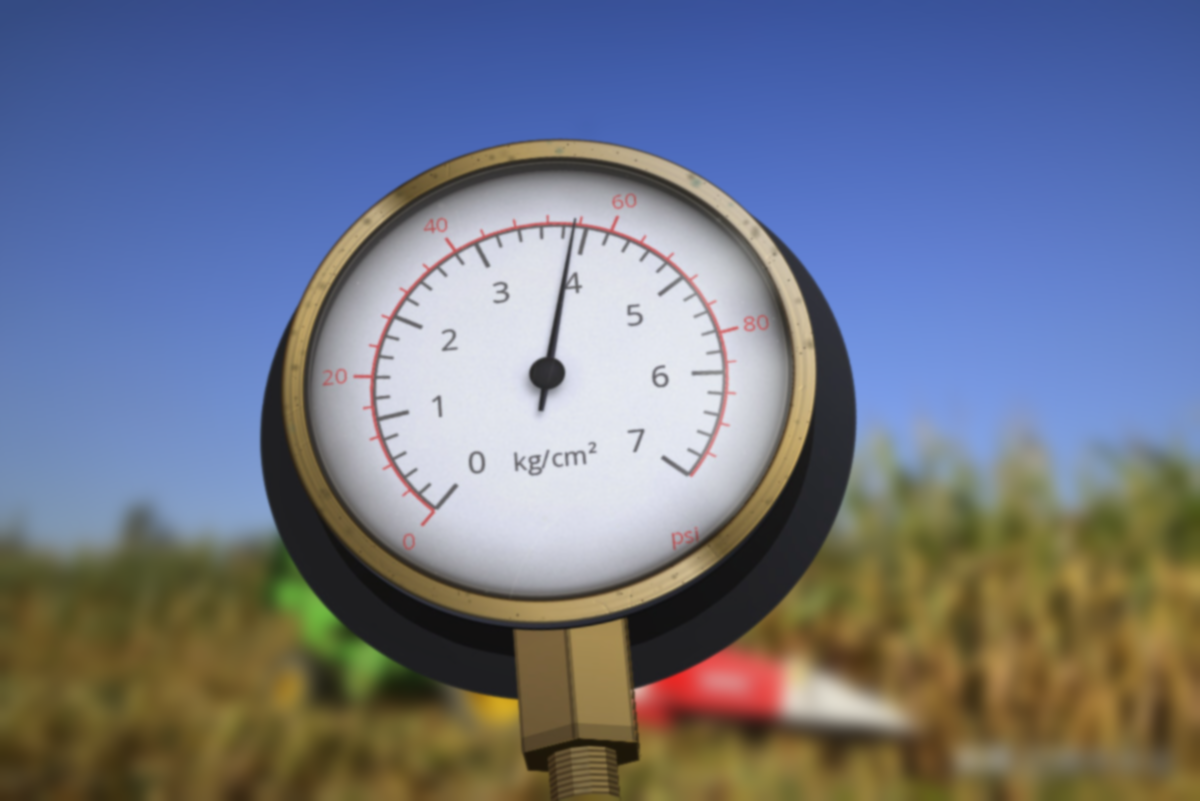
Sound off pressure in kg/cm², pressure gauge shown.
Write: 3.9 kg/cm²
